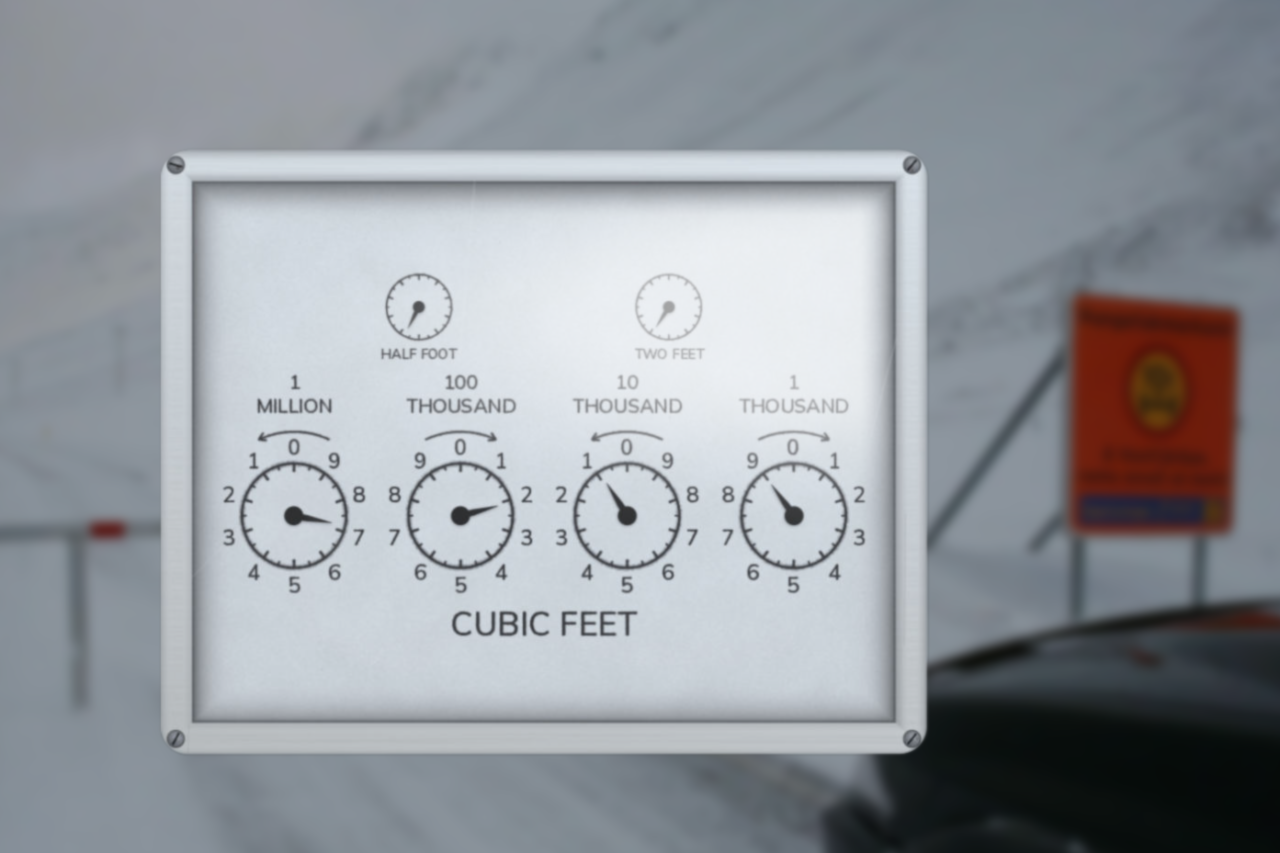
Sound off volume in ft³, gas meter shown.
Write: 720900 ft³
